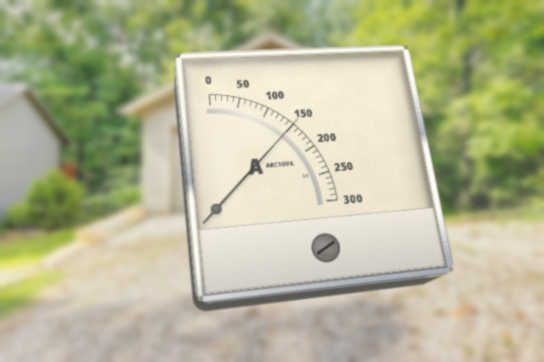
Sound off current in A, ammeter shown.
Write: 150 A
